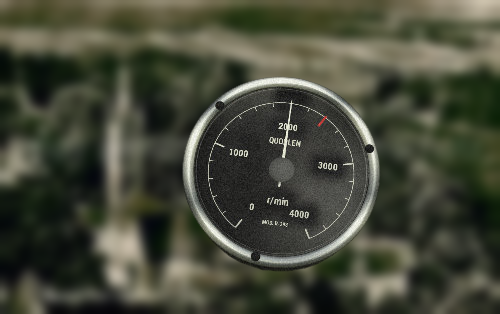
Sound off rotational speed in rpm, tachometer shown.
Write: 2000 rpm
